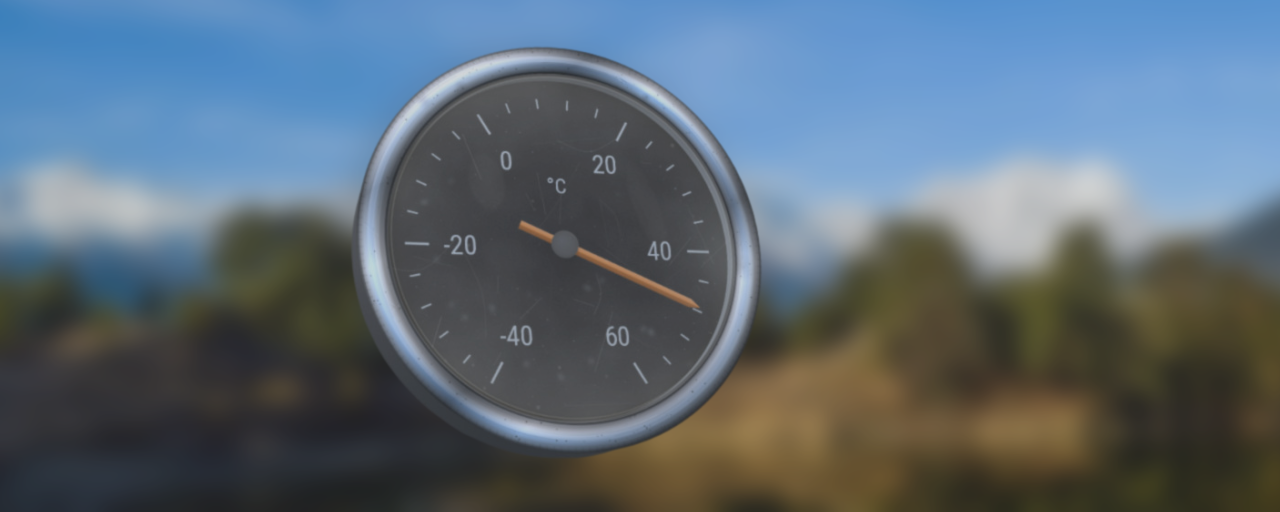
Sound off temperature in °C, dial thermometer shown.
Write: 48 °C
